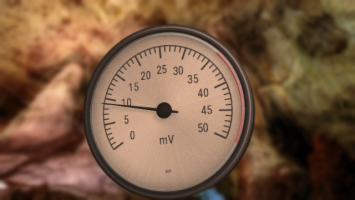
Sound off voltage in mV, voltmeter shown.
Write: 9 mV
